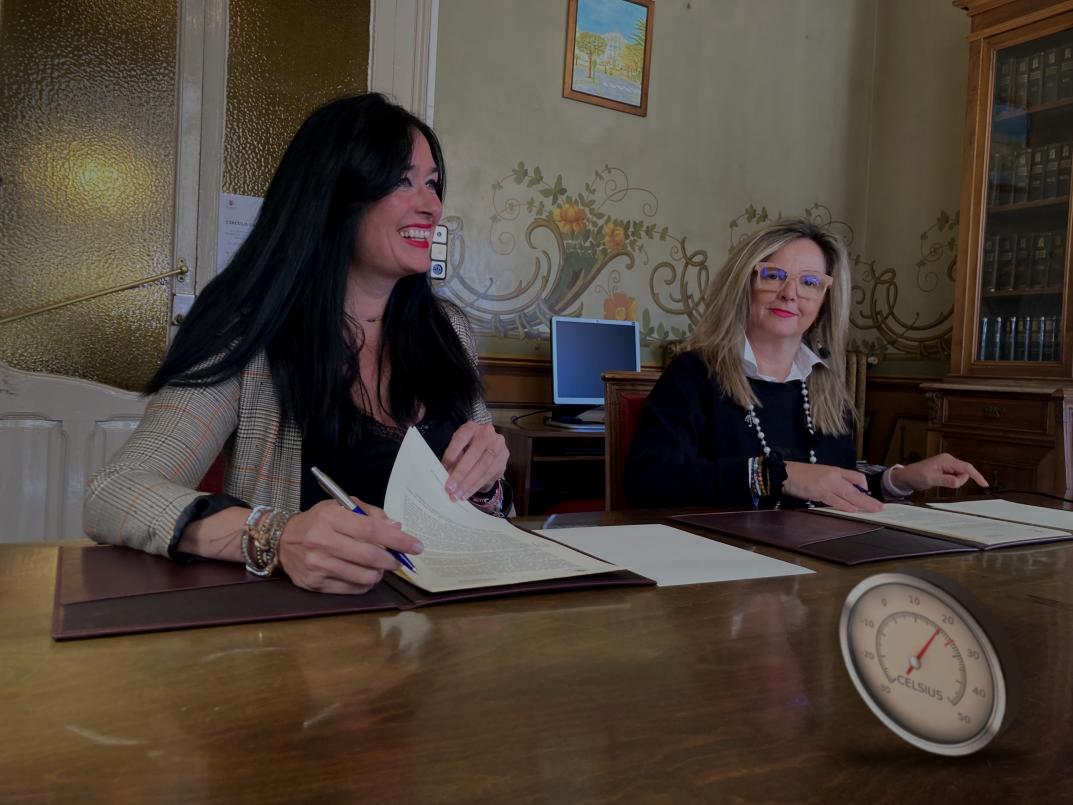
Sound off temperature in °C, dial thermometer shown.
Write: 20 °C
